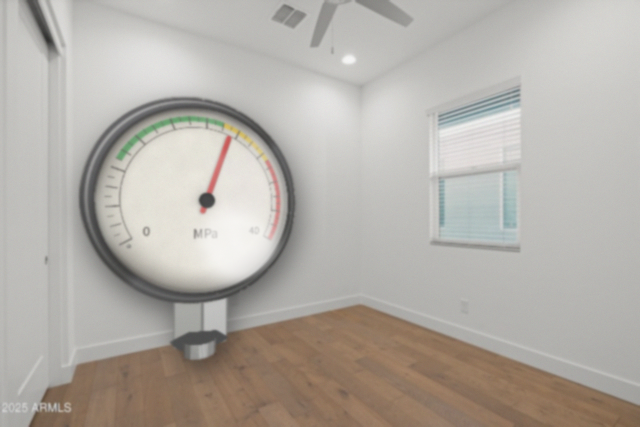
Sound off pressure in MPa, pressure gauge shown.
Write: 23 MPa
